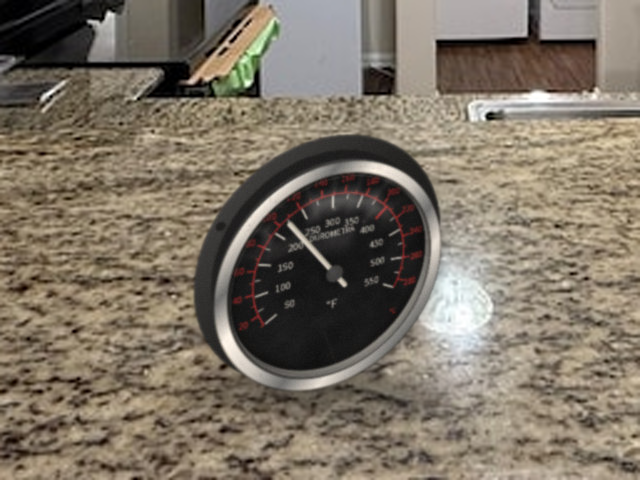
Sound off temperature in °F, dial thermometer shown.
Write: 225 °F
